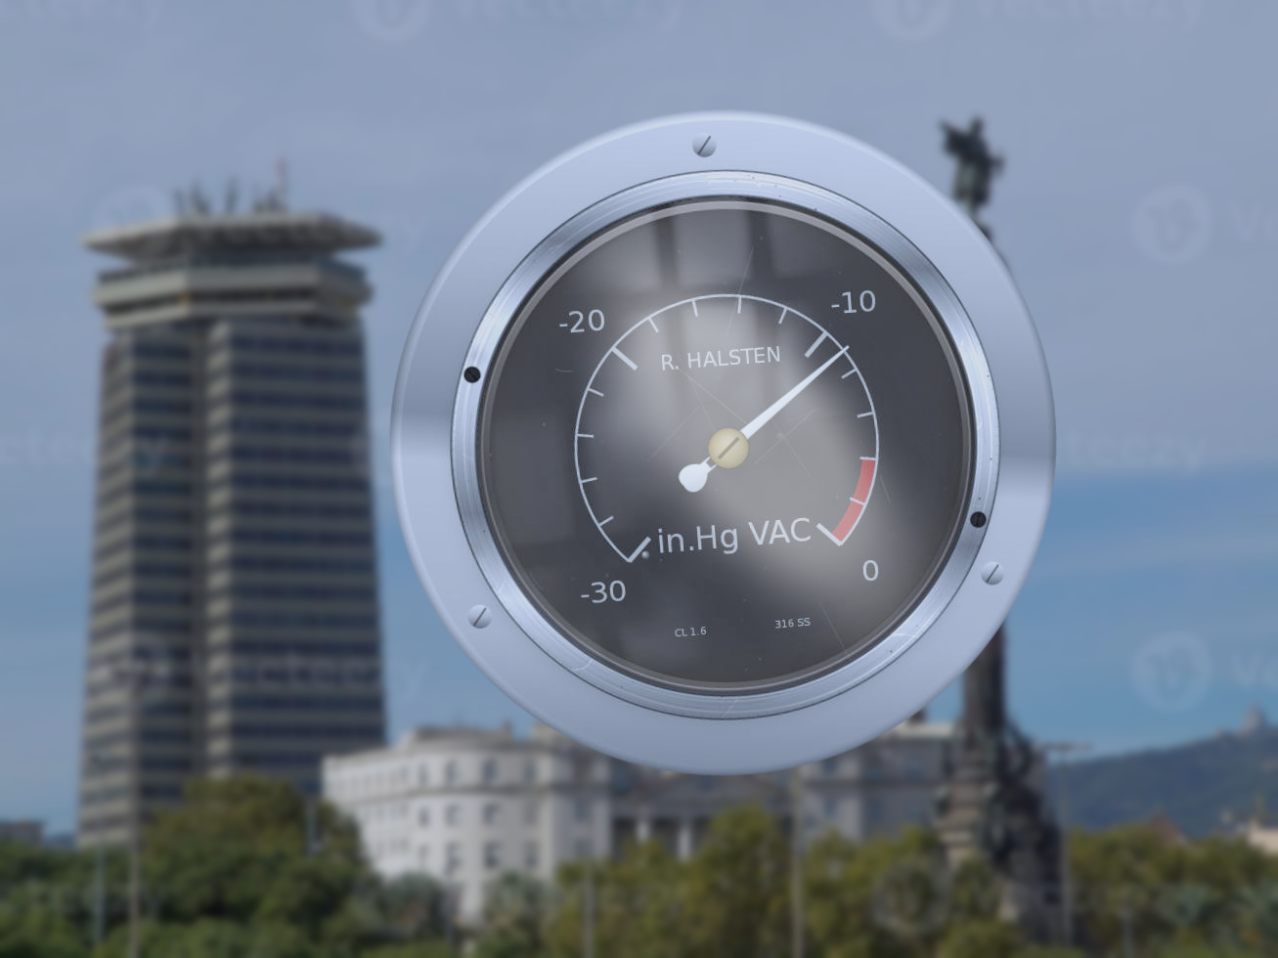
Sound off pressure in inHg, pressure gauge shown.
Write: -9 inHg
